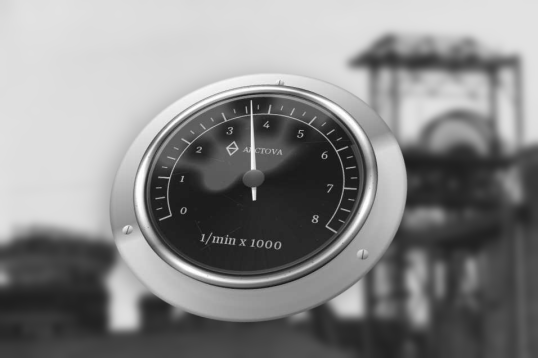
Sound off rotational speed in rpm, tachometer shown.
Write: 3625 rpm
